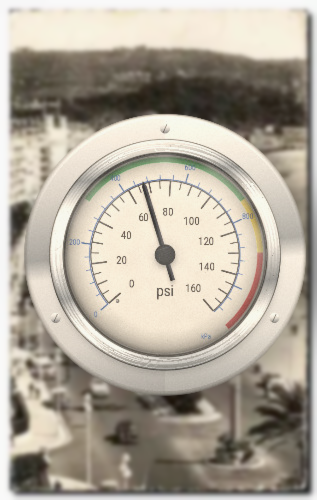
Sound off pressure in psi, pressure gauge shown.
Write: 67.5 psi
